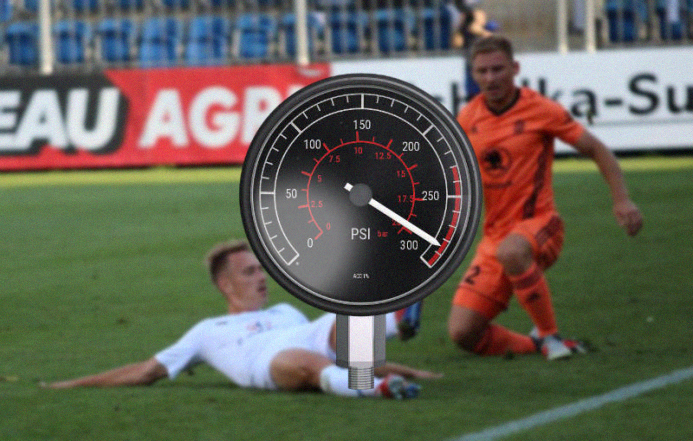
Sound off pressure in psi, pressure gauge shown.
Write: 285 psi
